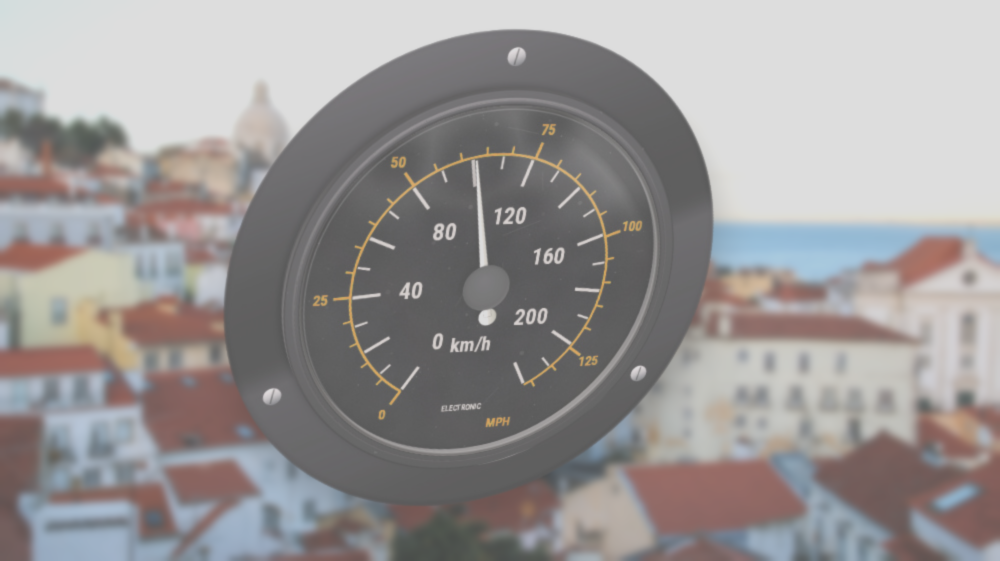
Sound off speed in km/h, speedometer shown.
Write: 100 km/h
